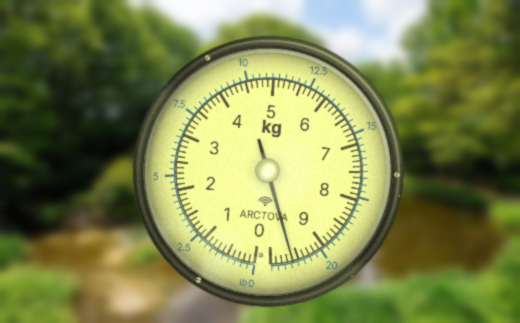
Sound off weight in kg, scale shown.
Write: 9.6 kg
